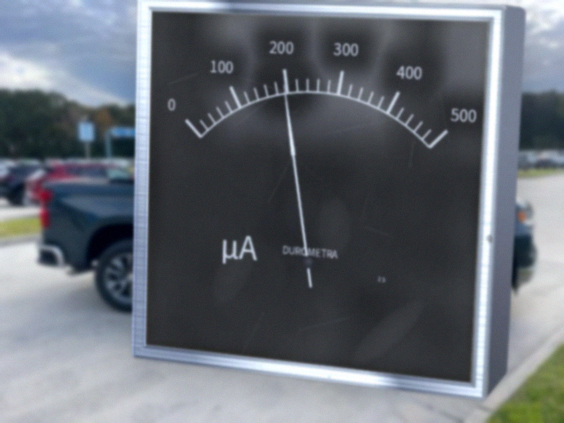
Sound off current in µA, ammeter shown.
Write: 200 µA
